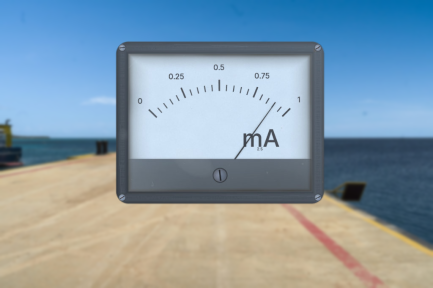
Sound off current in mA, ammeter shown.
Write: 0.9 mA
